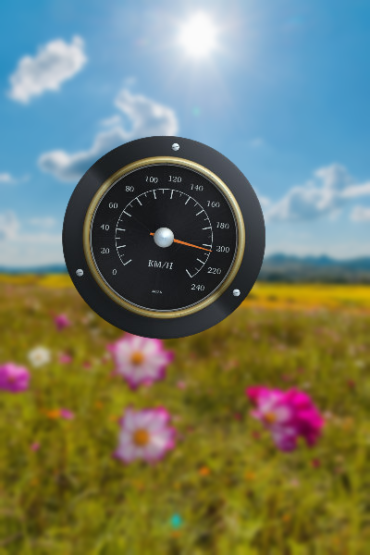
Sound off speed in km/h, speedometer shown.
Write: 205 km/h
